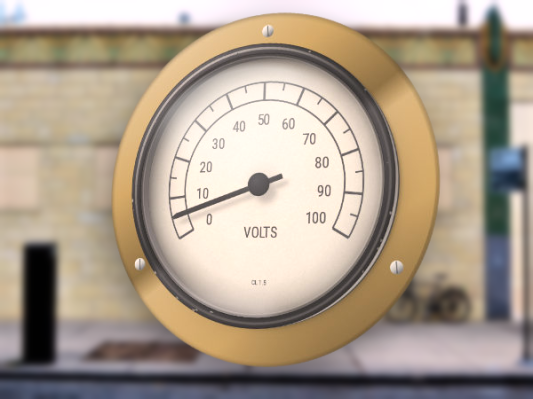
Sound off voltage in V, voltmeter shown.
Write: 5 V
